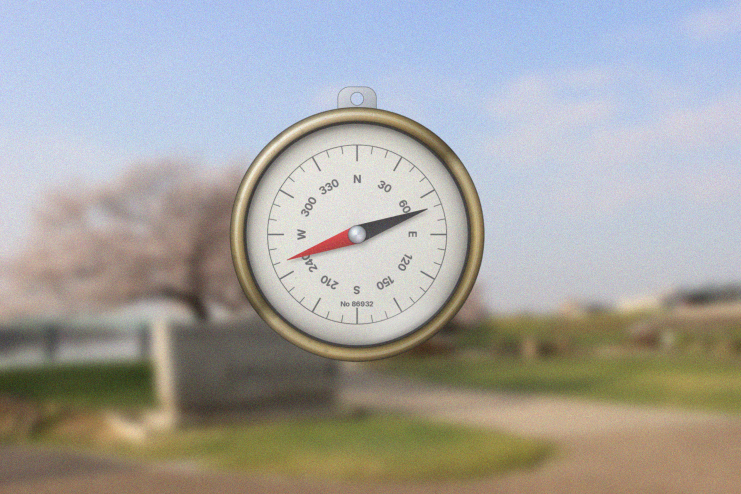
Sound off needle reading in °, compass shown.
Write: 250 °
